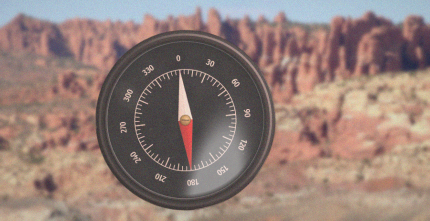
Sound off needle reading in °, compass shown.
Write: 180 °
